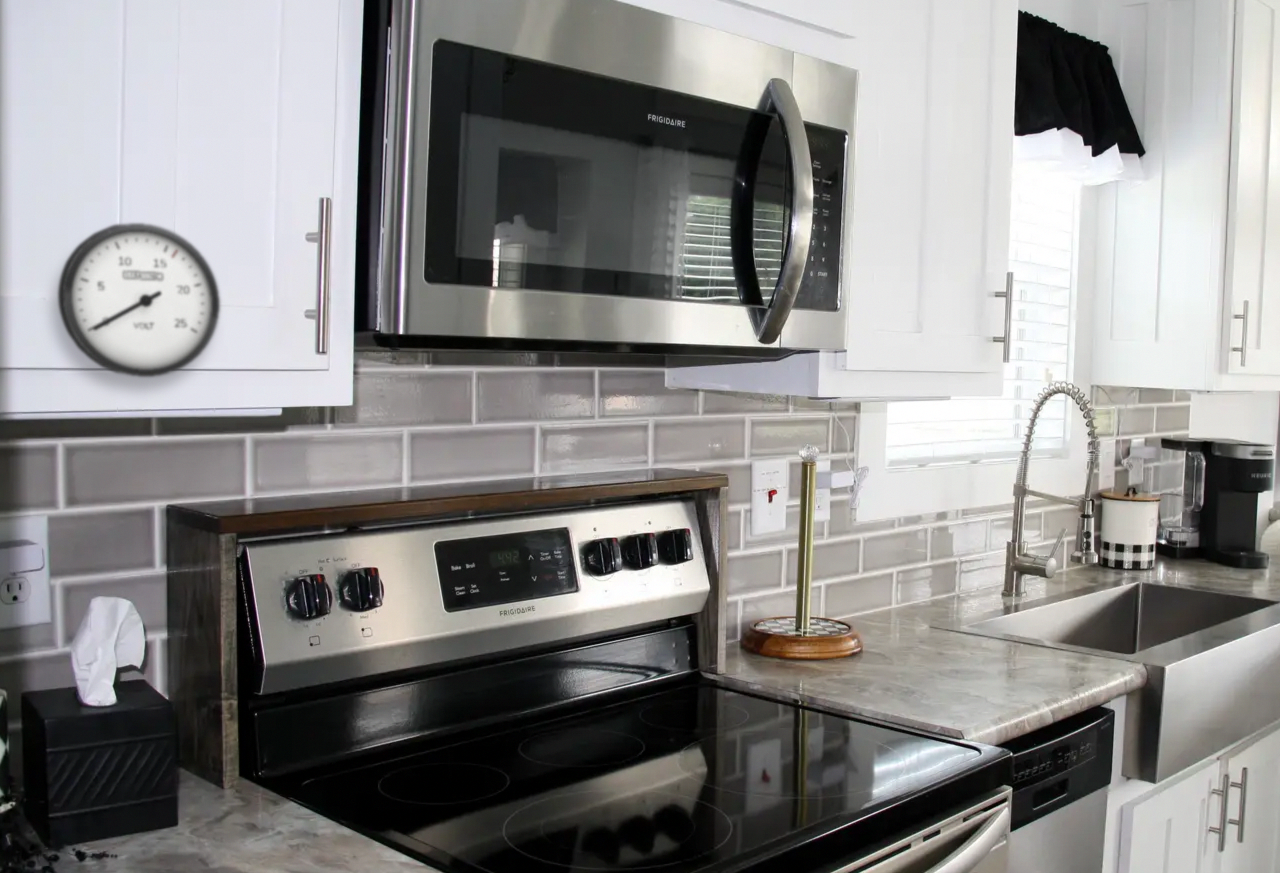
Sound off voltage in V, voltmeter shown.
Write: 0 V
